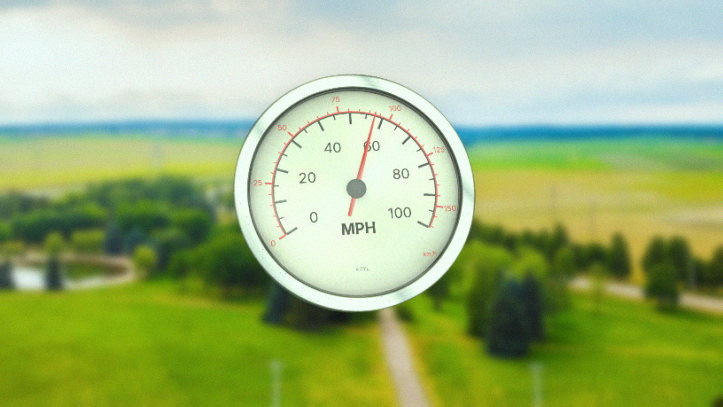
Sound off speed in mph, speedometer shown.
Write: 57.5 mph
